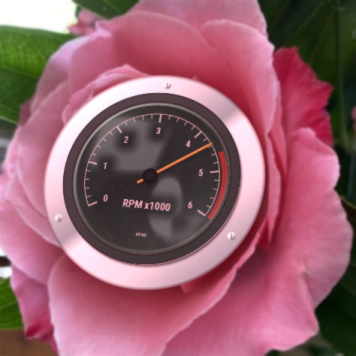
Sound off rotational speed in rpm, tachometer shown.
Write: 4400 rpm
